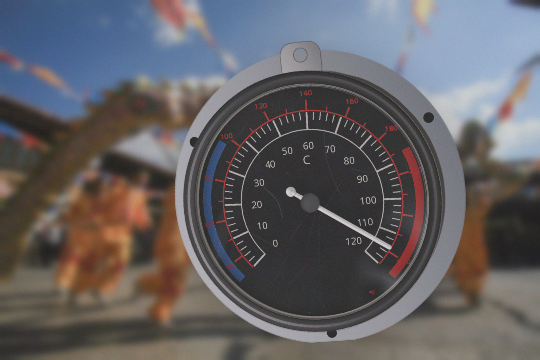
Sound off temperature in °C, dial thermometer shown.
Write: 114 °C
